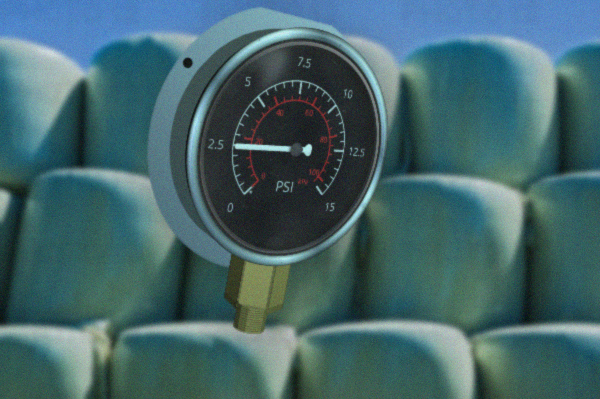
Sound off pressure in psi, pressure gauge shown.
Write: 2.5 psi
